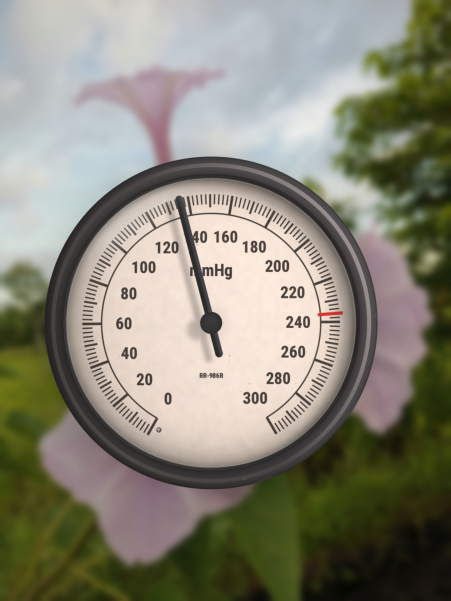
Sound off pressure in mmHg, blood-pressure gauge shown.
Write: 136 mmHg
